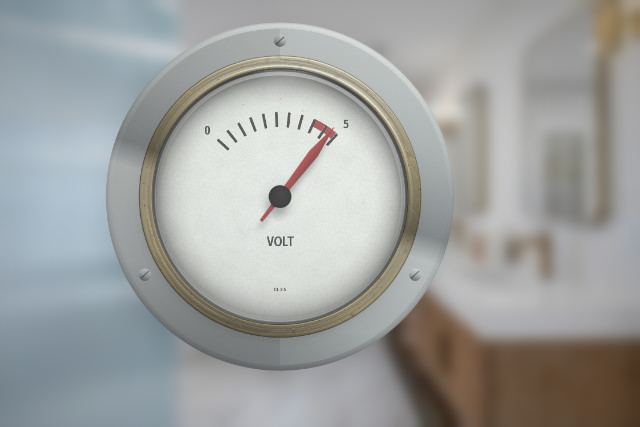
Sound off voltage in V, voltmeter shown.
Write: 4.75 V
